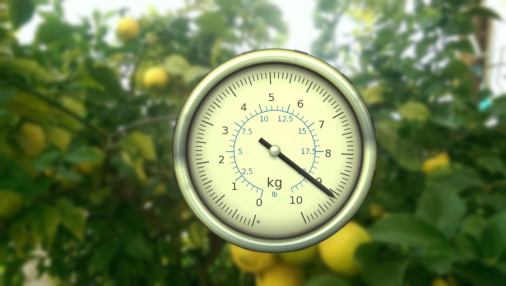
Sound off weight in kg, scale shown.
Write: 9.1 kg
